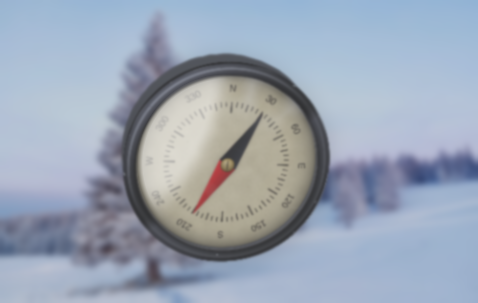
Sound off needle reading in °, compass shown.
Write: 210 °
